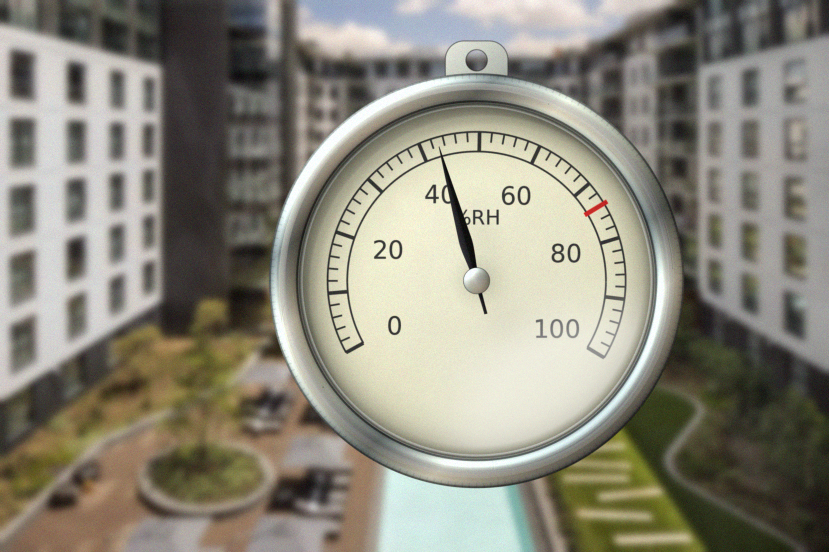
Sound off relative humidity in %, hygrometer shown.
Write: 43 %
